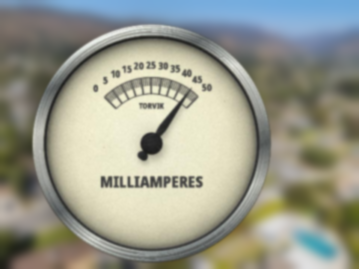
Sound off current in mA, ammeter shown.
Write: 45 mA
